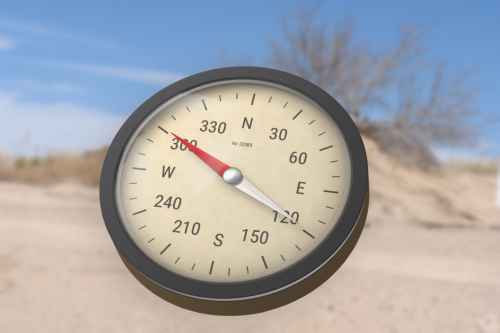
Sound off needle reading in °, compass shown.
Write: 300 °
